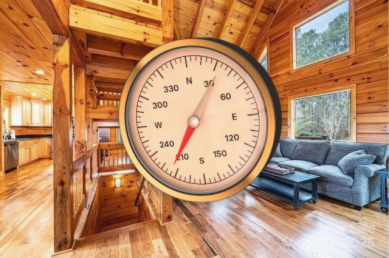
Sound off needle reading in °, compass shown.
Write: 215 °
